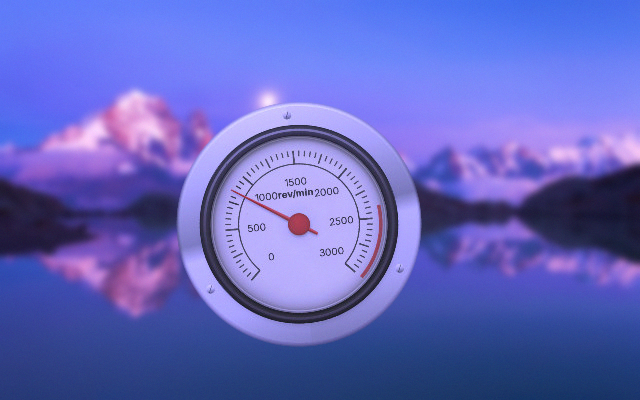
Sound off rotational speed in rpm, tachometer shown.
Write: 850 rpm
